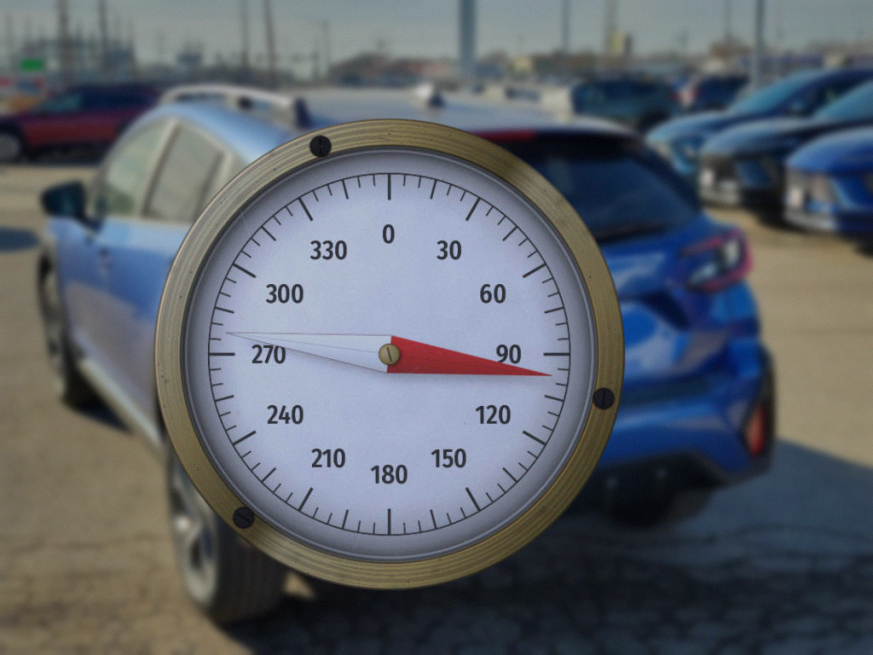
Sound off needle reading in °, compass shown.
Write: 97.5 °
